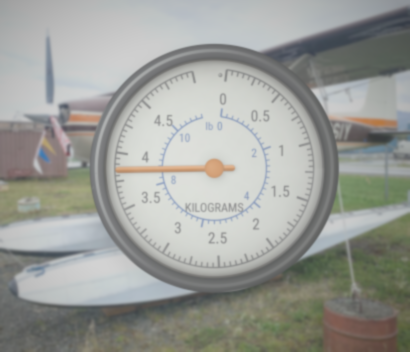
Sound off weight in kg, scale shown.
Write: 3.85 kg
